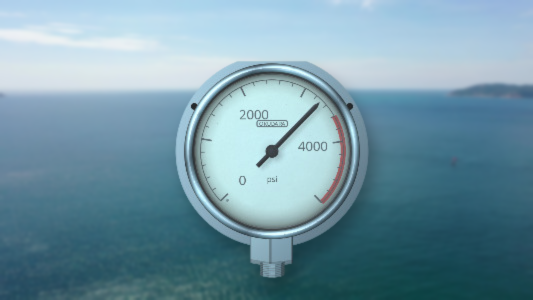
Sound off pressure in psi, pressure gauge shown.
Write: 3300 psi
